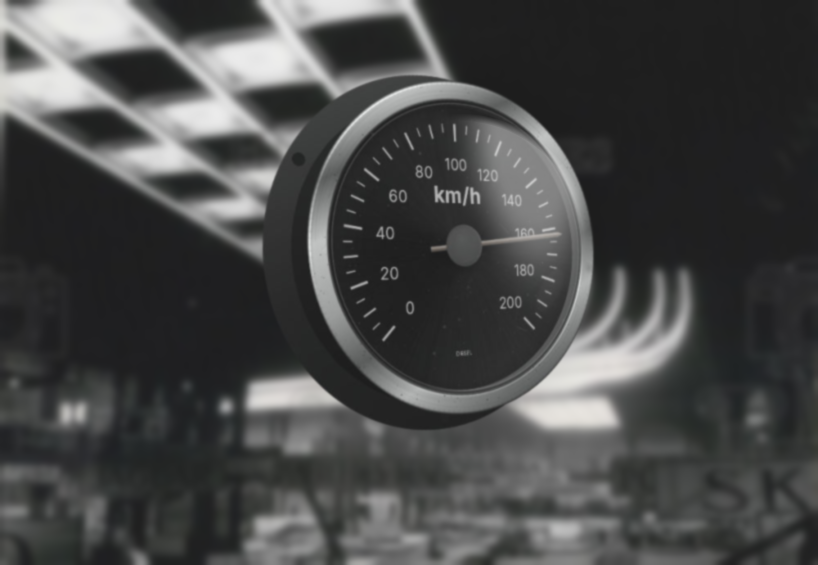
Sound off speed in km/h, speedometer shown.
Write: 162.5 km/h
